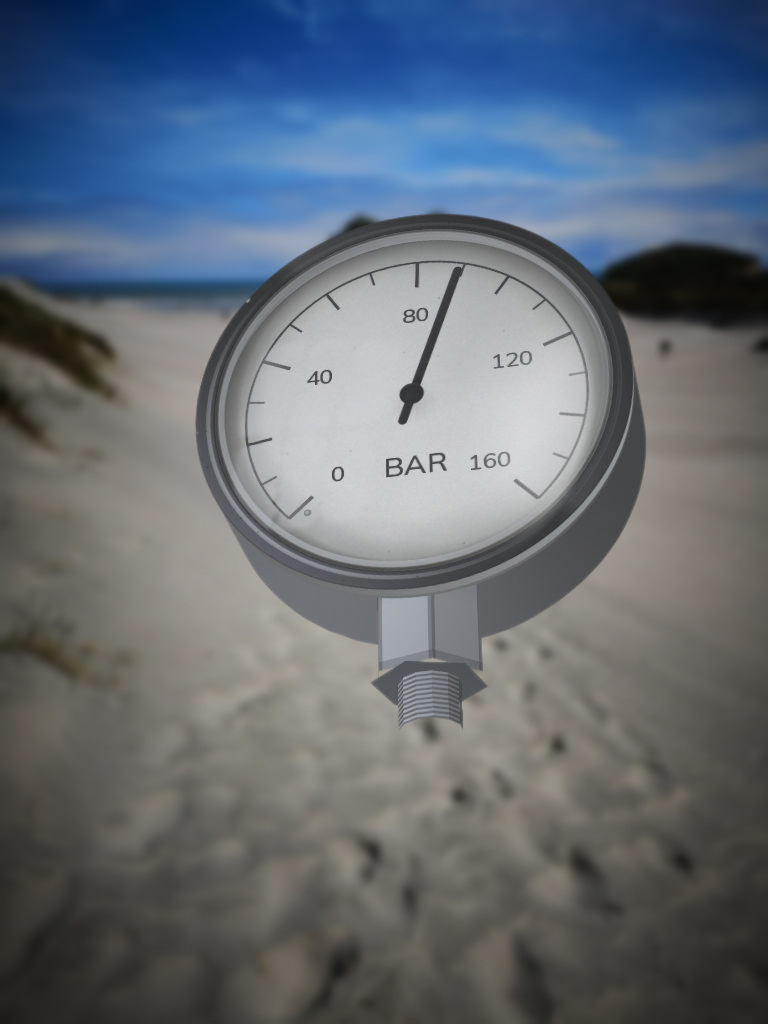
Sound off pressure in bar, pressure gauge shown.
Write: 90 bar
